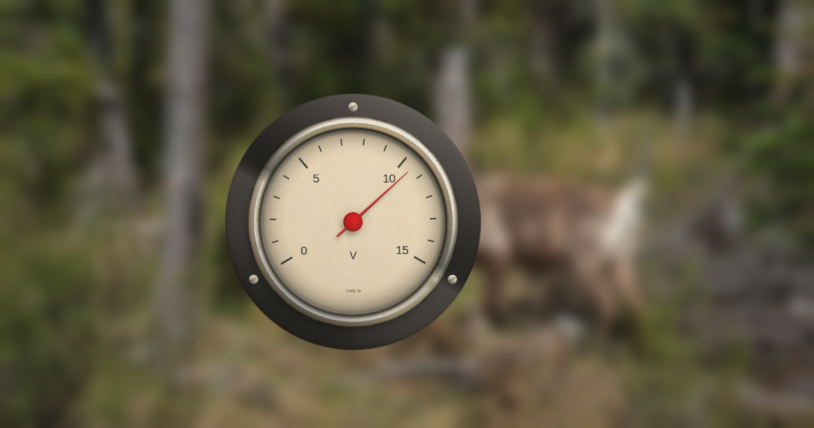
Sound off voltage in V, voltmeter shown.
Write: 10.5 V
